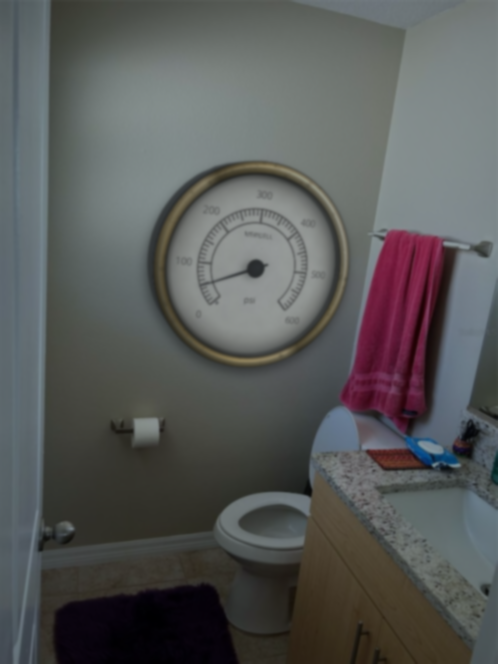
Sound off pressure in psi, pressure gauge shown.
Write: 50 psi
